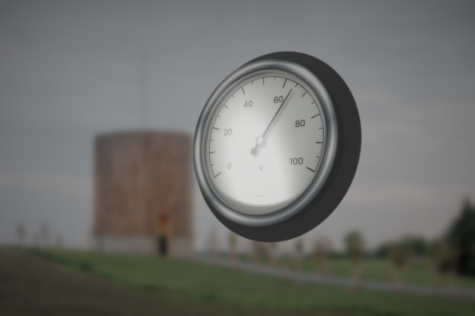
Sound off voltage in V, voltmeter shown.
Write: 65 V
